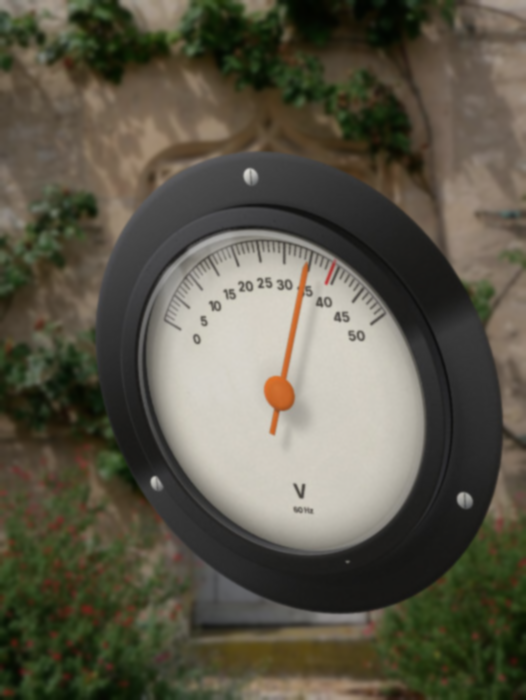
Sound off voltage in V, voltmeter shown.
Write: 35 V
